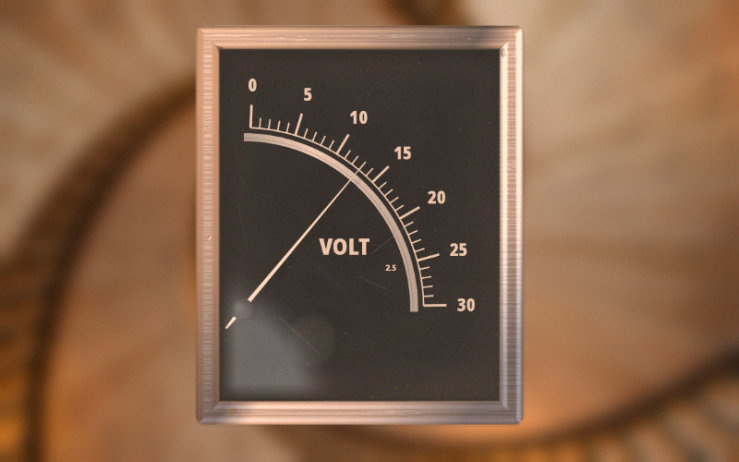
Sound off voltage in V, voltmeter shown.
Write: 13 V
